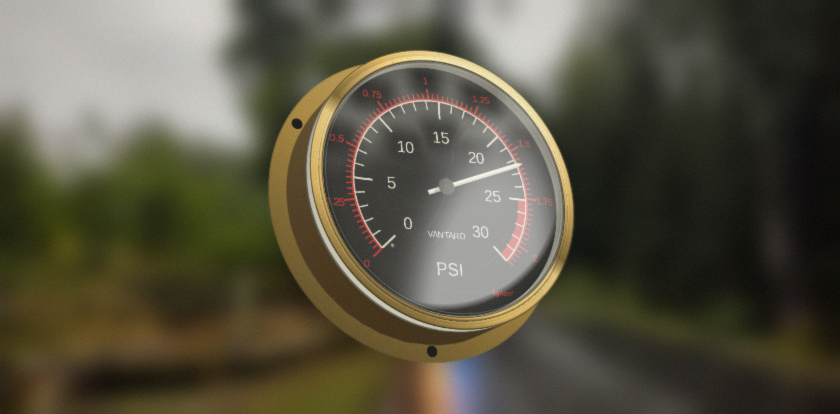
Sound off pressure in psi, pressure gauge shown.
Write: 22.5 psi
